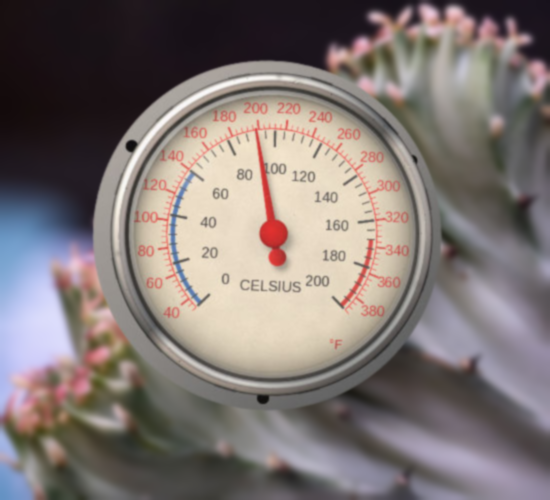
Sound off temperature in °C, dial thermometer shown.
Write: 92 °C
